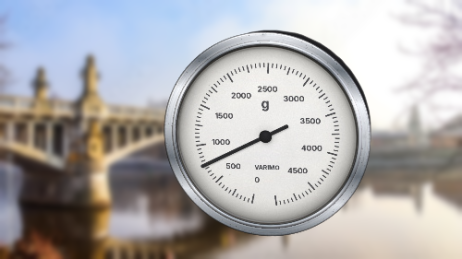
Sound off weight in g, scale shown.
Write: 750 g
